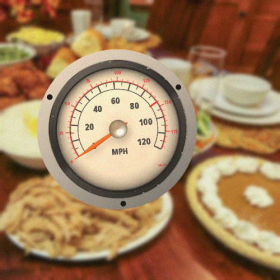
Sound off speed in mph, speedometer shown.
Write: 0 mph
